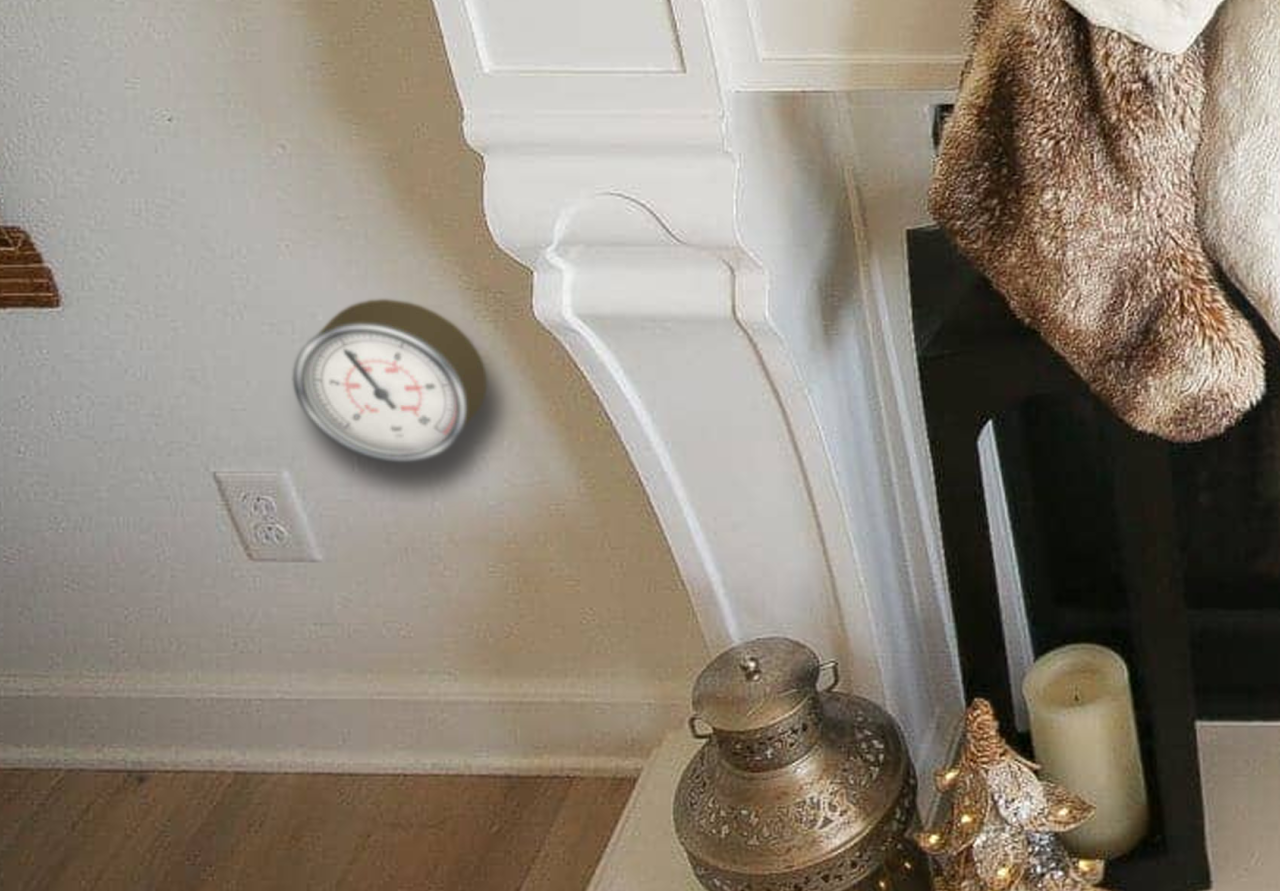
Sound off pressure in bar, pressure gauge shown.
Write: 4 bar
